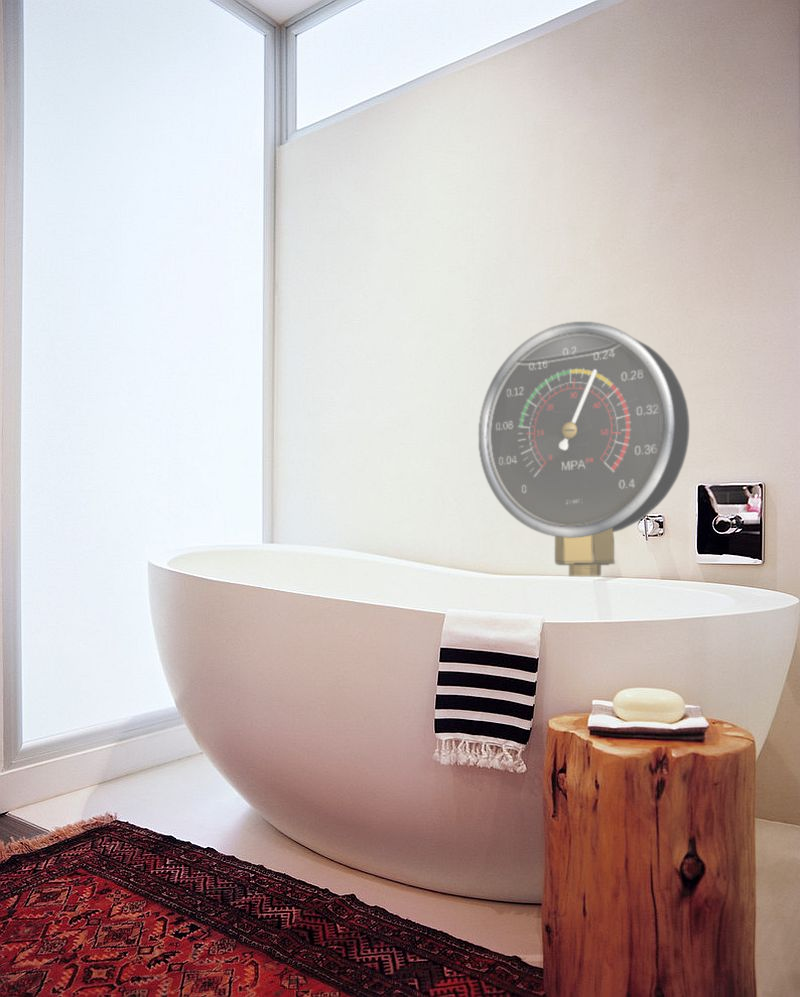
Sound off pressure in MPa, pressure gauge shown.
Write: 0.24 MPa
